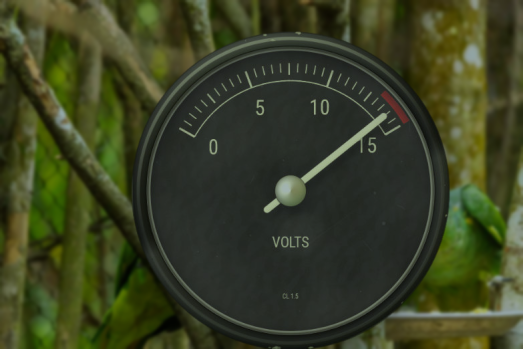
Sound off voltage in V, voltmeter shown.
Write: 14 V
